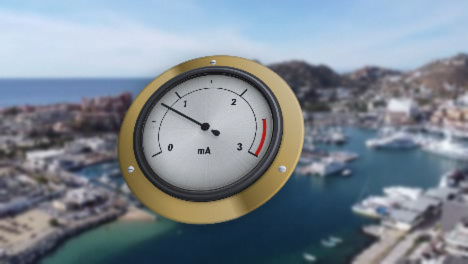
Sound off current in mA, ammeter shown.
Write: 0.75 mA
